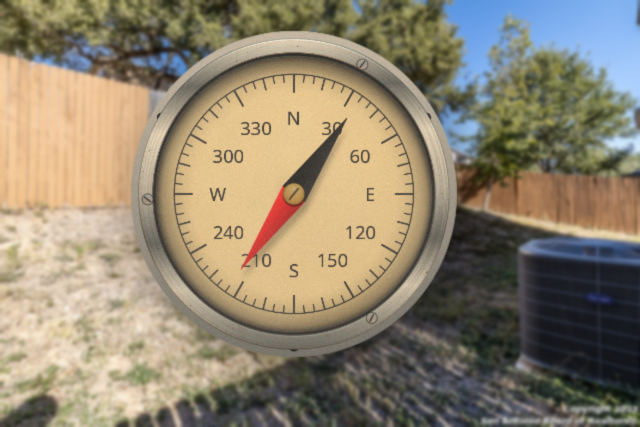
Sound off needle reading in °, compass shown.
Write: 215 °
